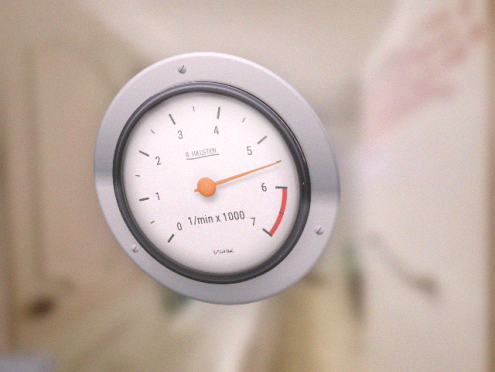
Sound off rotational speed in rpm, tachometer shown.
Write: 5500 rpm
